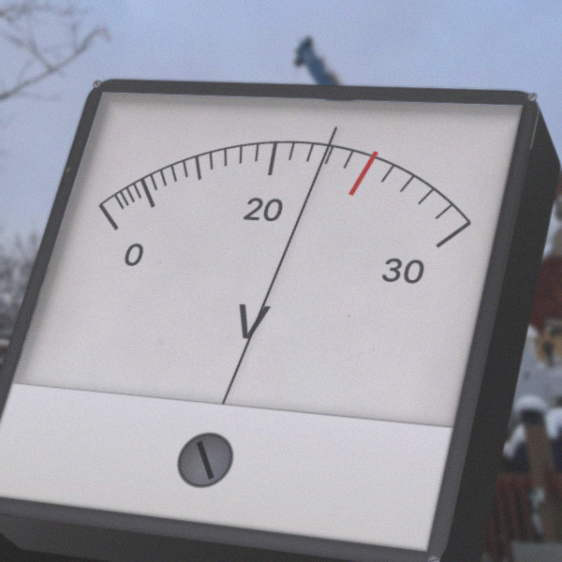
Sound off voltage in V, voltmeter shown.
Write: 23 V
